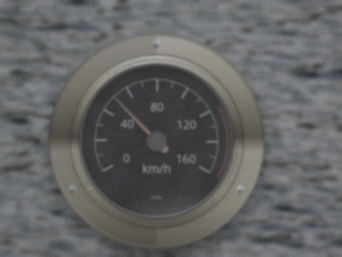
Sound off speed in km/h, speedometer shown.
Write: 50 km/h
